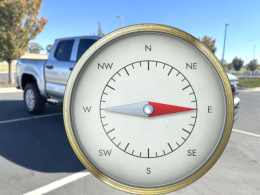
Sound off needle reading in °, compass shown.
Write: 90 °
